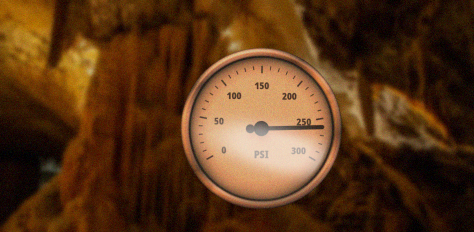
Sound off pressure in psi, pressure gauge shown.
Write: 260 psi
